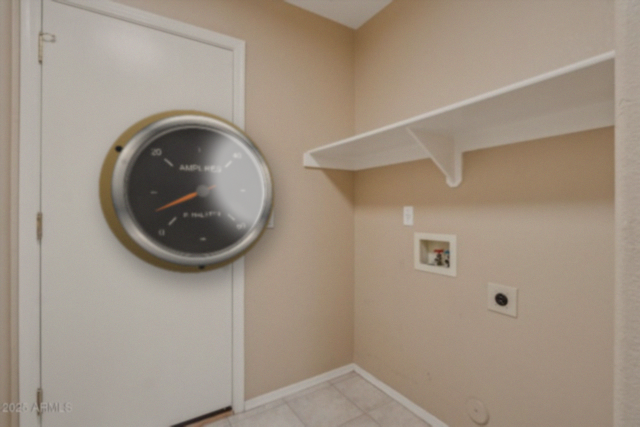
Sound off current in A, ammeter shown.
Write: 5 A
